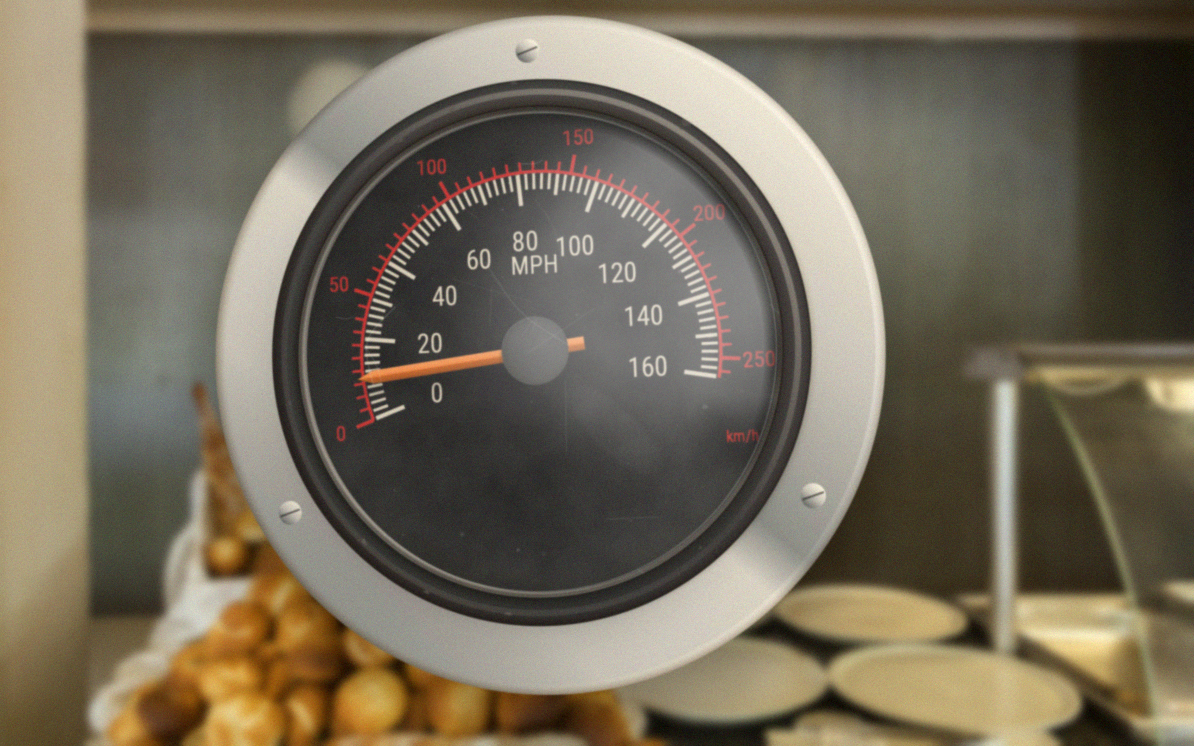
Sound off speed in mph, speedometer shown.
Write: 10 mph
